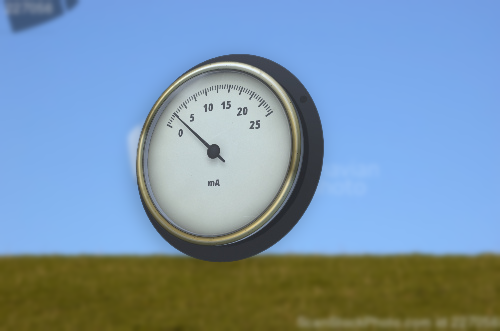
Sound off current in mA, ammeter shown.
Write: 2.5 mA
